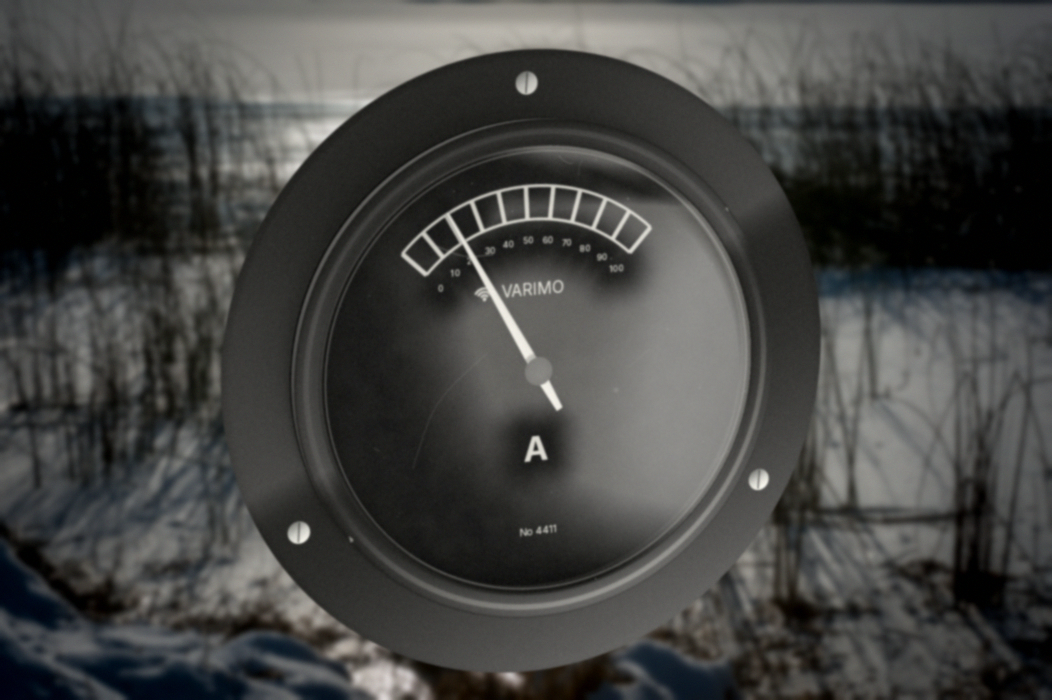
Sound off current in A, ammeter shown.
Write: 20 A
